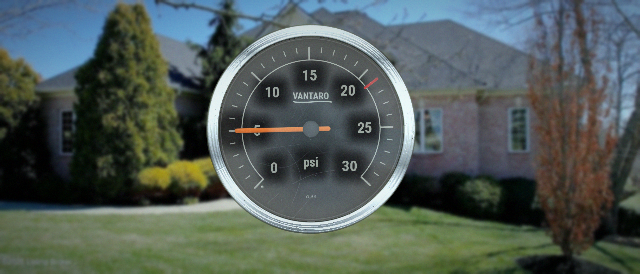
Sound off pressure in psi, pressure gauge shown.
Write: 5 psi
